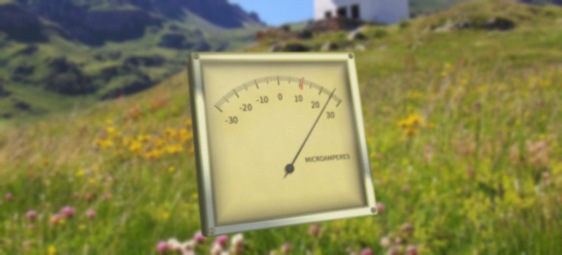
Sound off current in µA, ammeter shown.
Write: 25 µA
